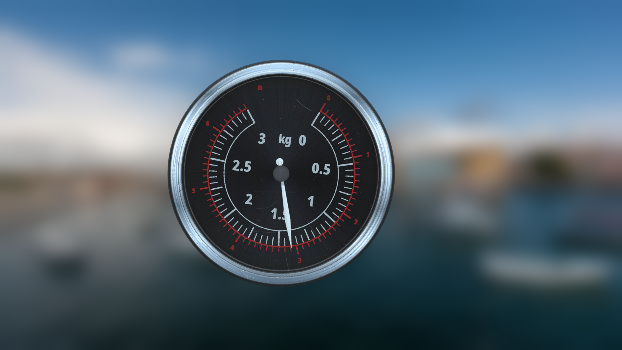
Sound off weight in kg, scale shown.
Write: 1.4 kg
